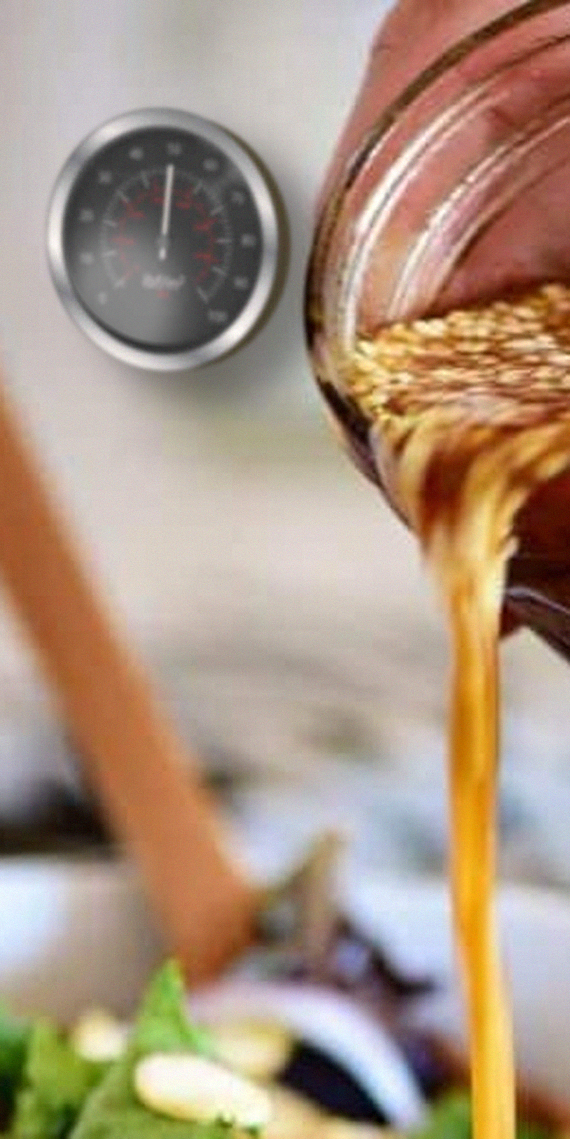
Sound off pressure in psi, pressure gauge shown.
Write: 50 psi
